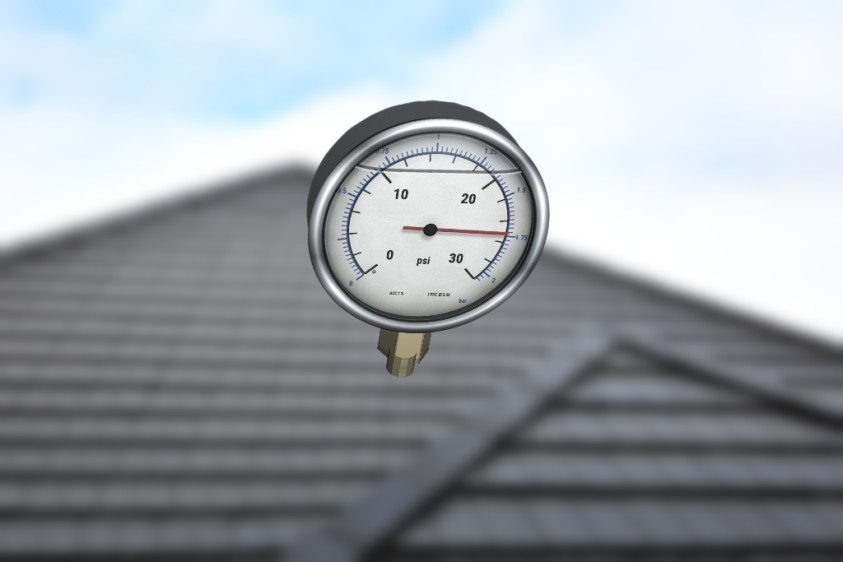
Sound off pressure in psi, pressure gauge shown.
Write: 25 psi
